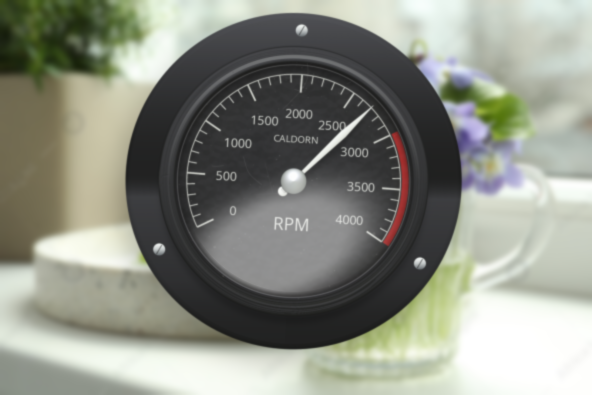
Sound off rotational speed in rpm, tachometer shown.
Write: 2700 rpm
